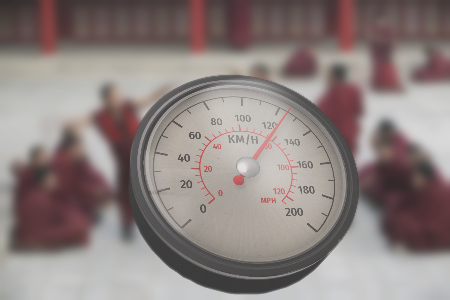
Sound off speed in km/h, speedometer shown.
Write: 125 km/h
